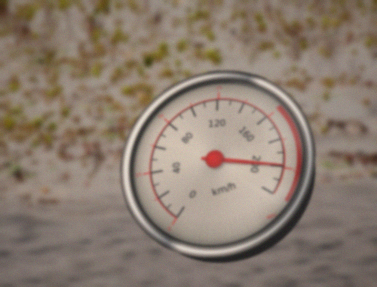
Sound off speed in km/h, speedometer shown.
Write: 200 km/h
